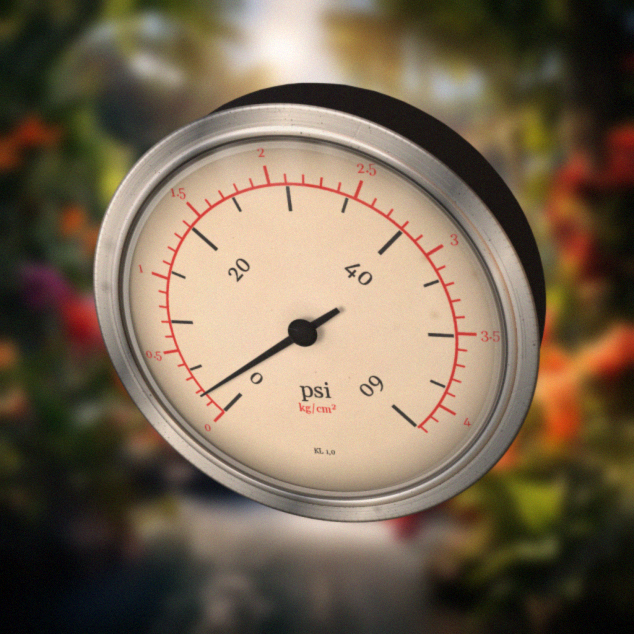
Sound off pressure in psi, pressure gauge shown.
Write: 2.5 psi
